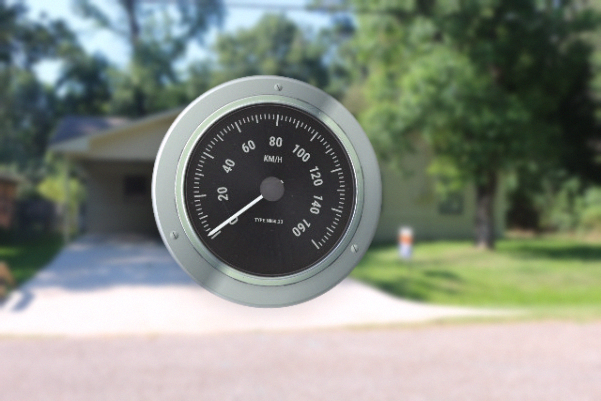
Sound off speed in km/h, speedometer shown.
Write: 2 km/h
